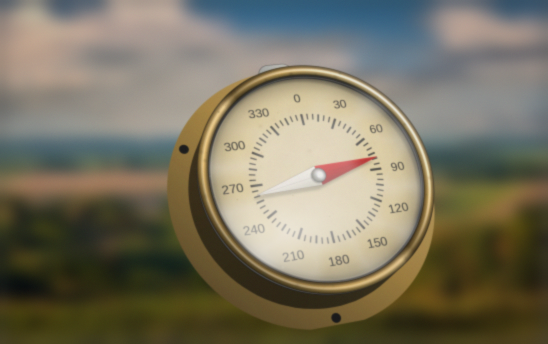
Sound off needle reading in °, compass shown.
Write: 80 °
